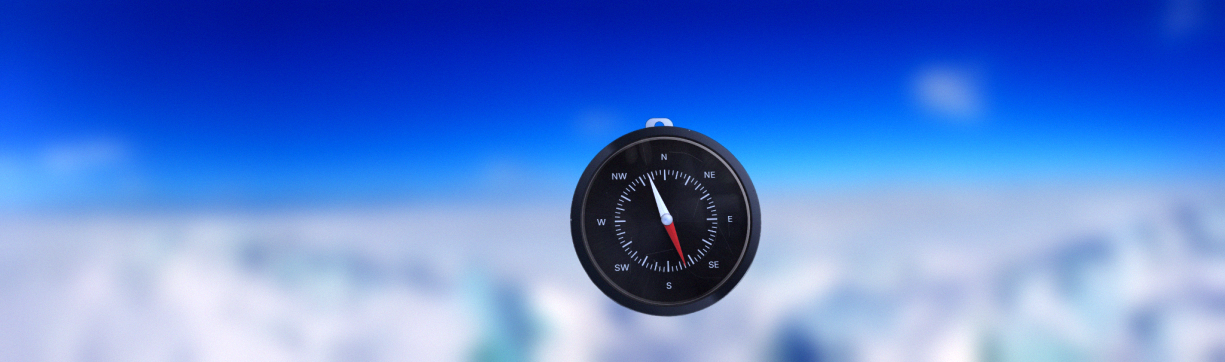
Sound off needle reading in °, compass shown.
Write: 160 °
